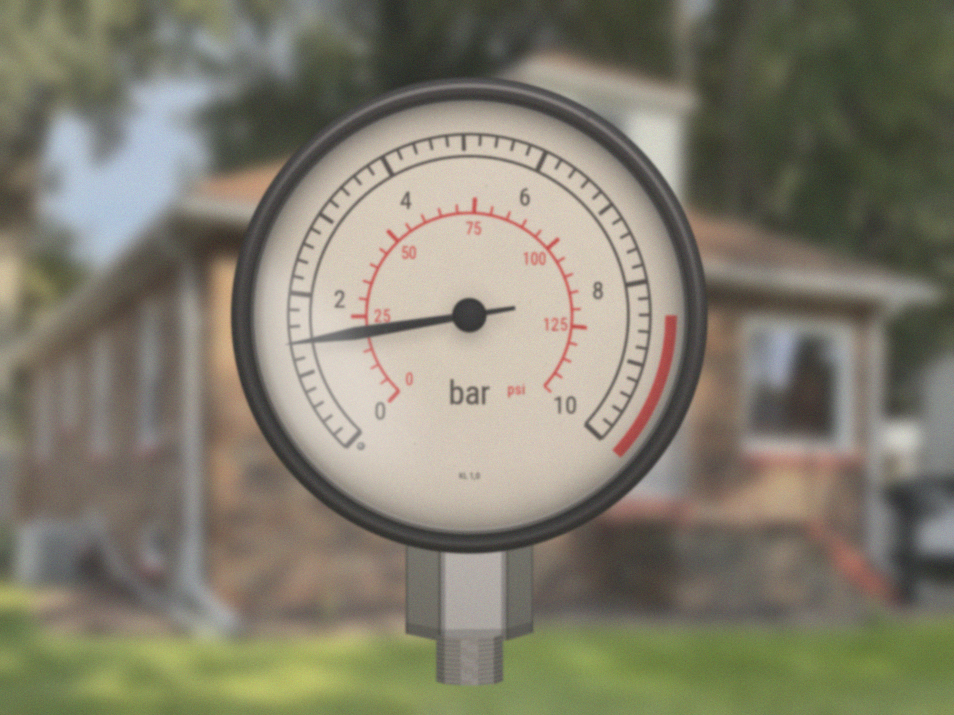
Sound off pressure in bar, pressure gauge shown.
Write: 1.4 bar
